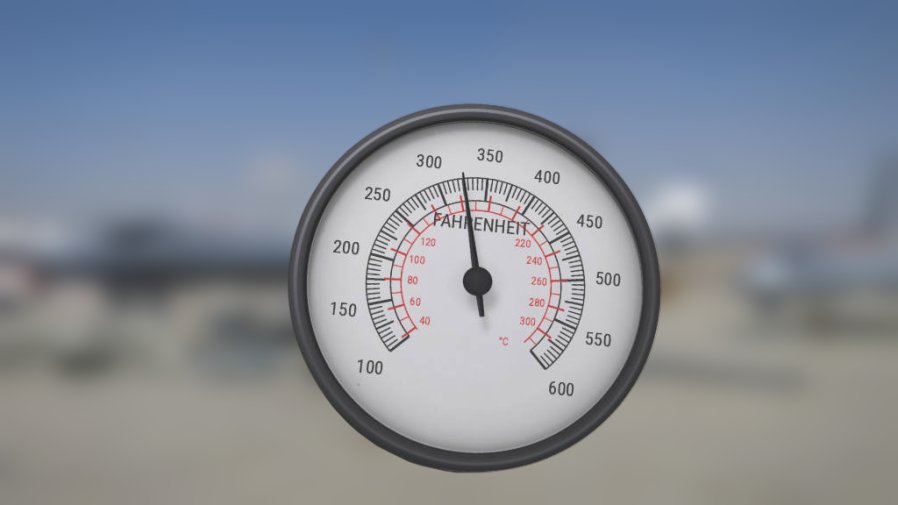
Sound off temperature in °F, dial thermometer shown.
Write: 325 °F
